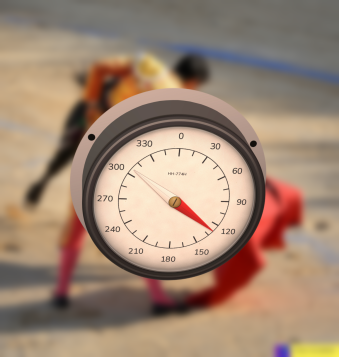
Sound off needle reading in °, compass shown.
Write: 127.5 °
